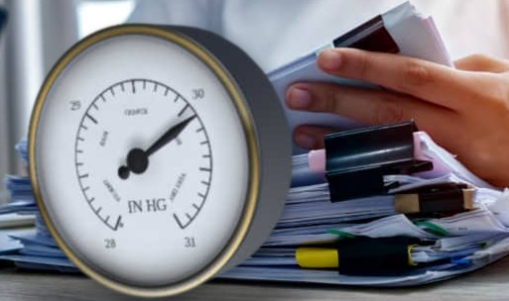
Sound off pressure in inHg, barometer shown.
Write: 30.1 inHg
